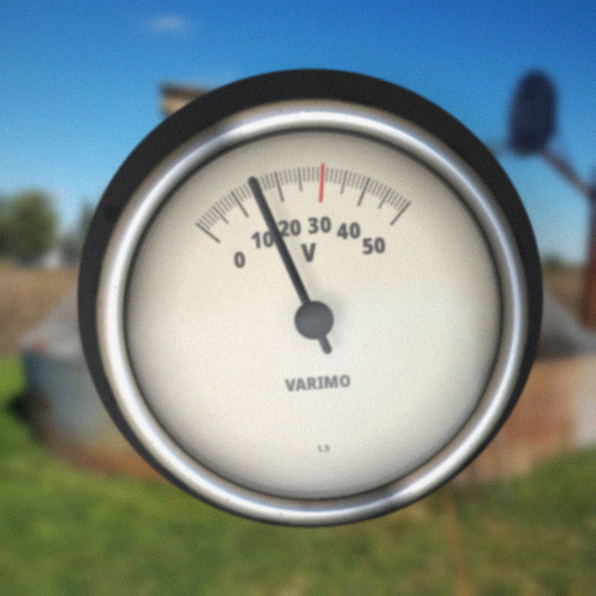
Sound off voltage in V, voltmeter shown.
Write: 15 V
